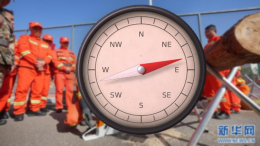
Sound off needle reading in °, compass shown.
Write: 75 °
